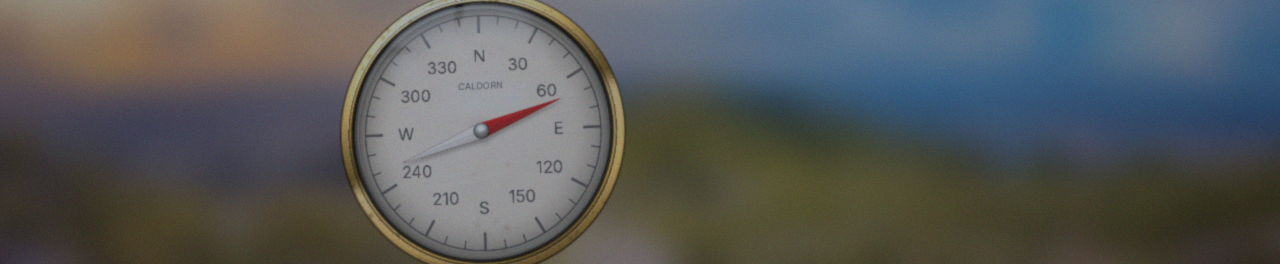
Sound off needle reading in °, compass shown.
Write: 70 °
